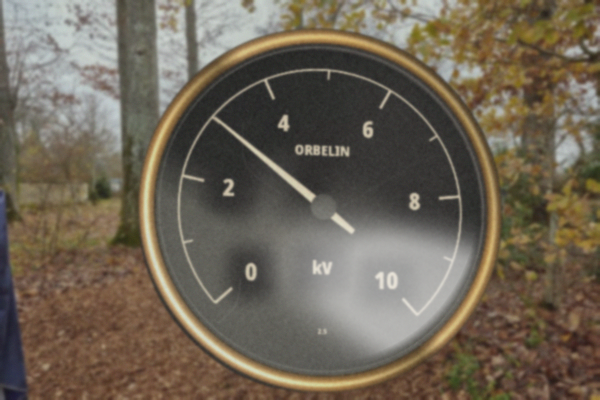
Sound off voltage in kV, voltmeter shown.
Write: 3 kV
